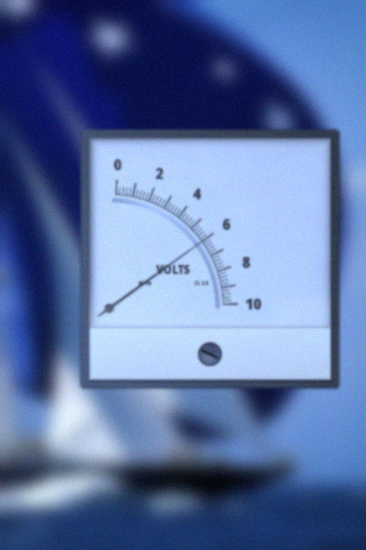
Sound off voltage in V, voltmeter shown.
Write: 6 V
